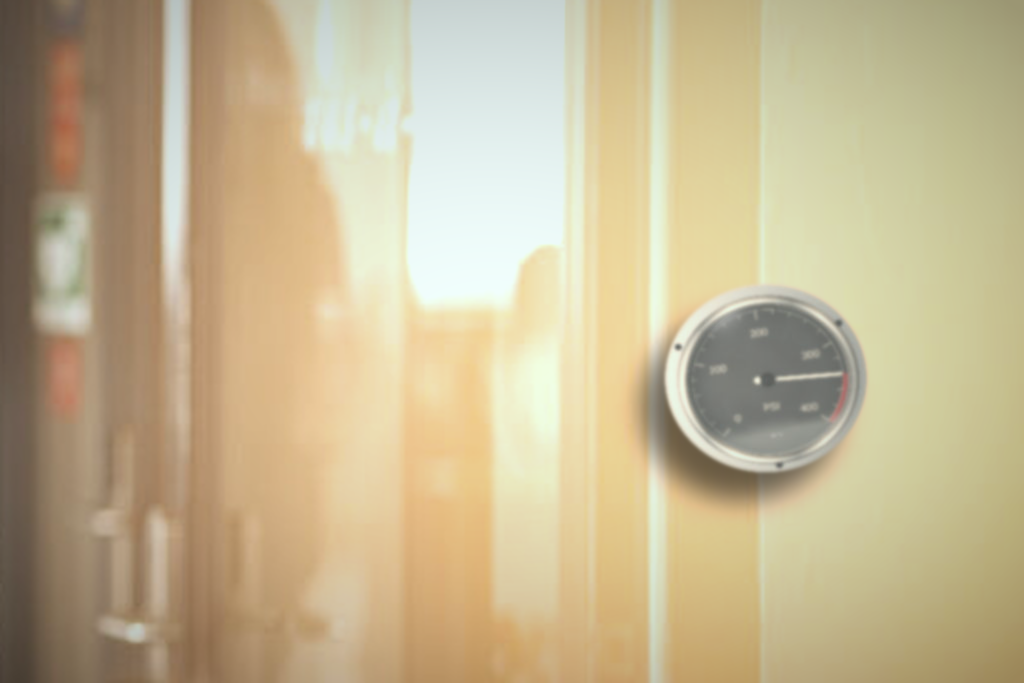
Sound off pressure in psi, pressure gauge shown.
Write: 340 psi
